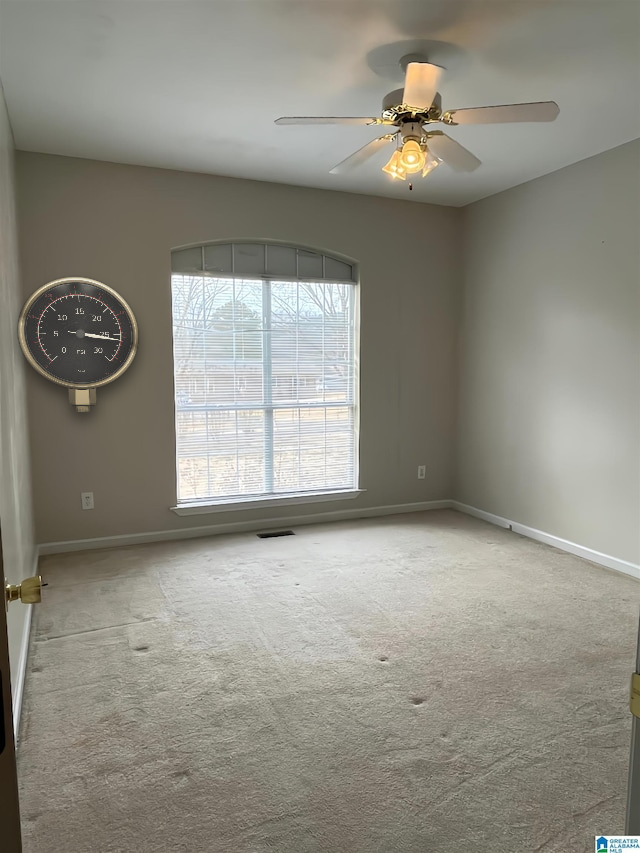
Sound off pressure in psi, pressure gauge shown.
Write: 26 psi
